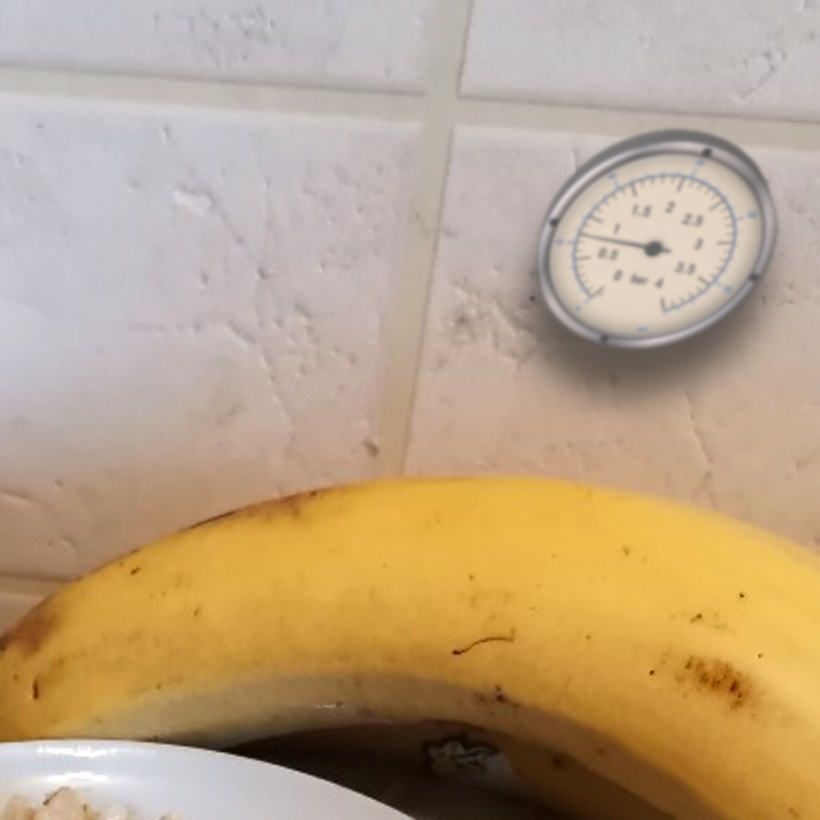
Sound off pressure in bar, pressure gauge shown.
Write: 0.8 bar
